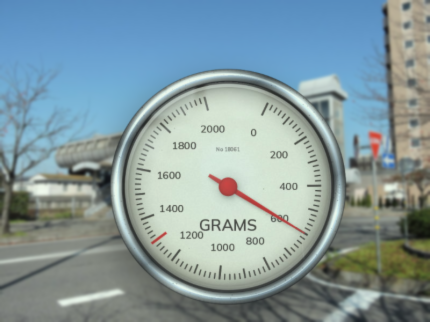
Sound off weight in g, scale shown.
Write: 600 g
